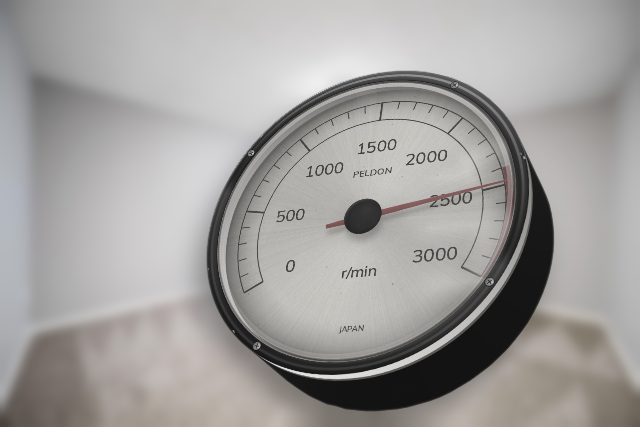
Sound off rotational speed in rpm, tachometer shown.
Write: 2500 rpm
